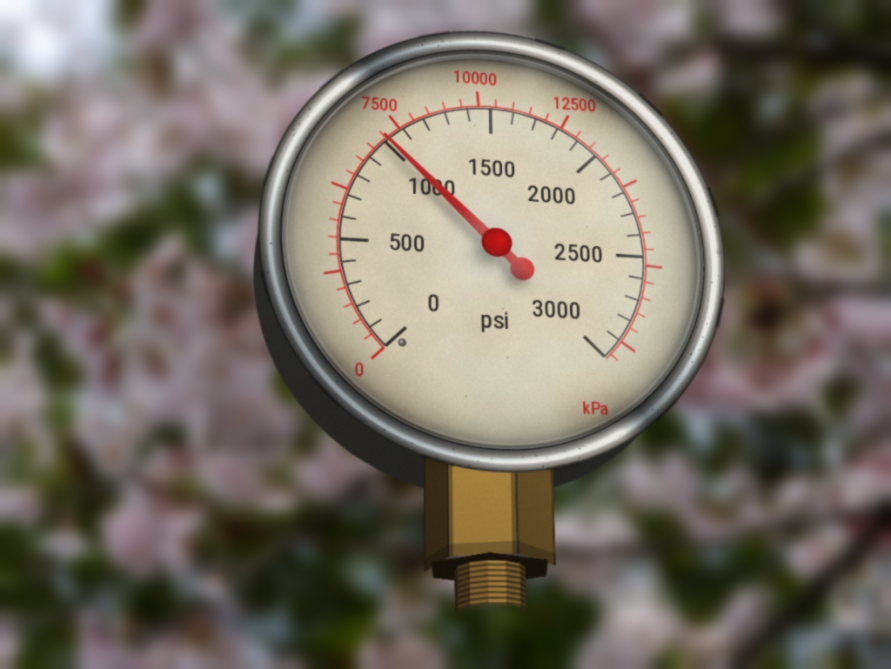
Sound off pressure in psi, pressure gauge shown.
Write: 1000 psi
